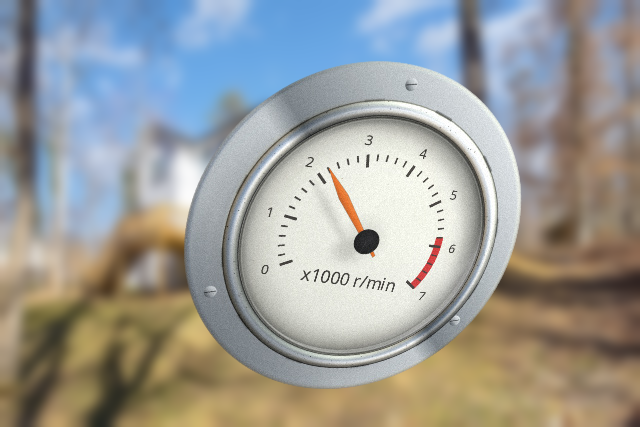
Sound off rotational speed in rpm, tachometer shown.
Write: 2200 rpm
